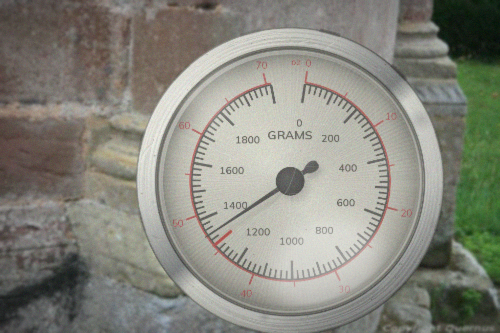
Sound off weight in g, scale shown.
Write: 1340 g
